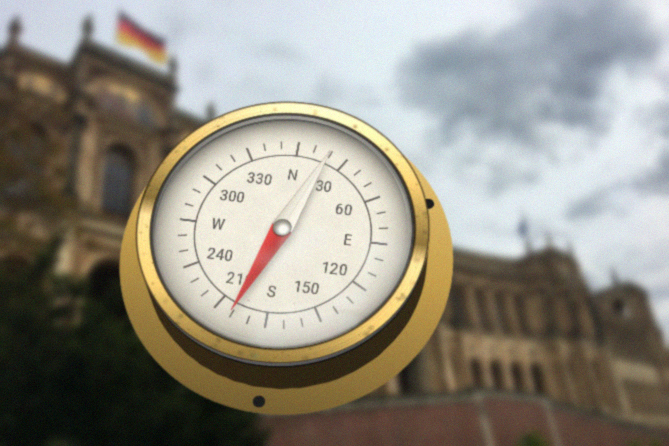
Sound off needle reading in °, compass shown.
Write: 200 °
